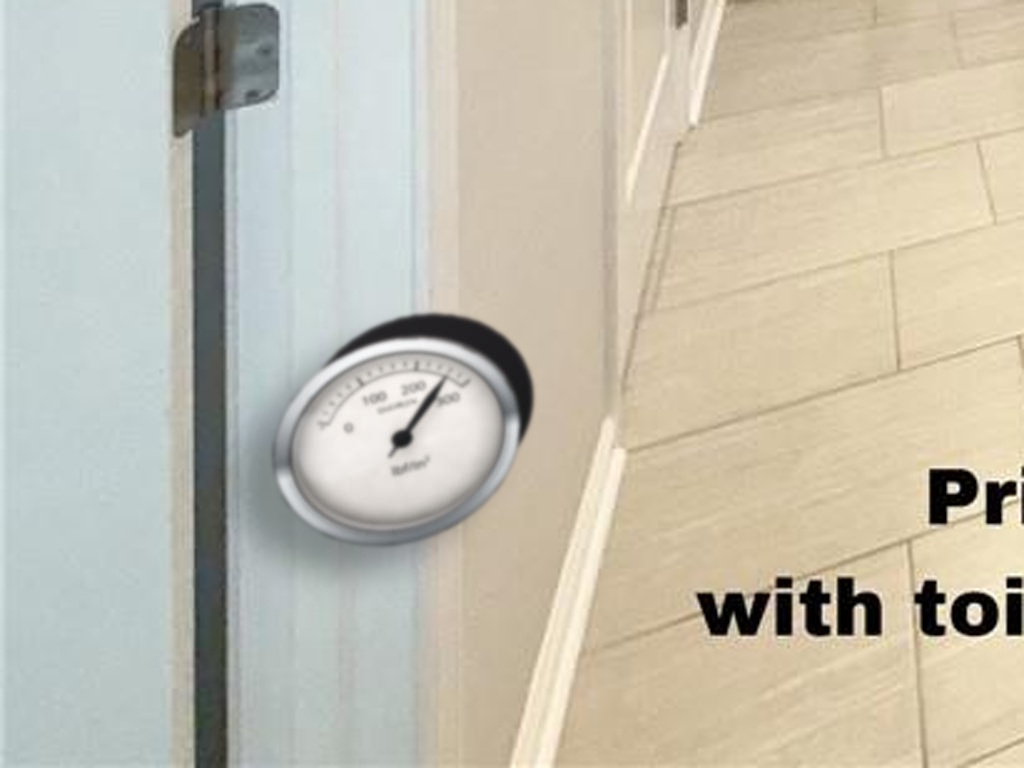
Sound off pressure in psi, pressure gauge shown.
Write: 260 psi
